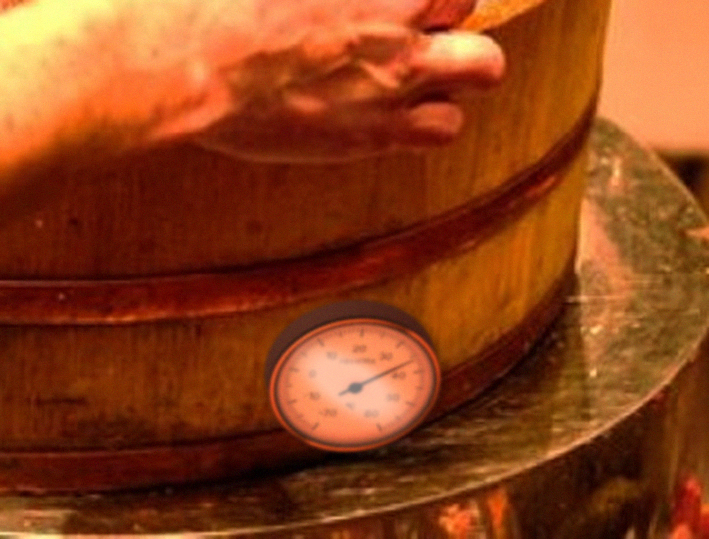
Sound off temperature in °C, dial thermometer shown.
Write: 35 °C
